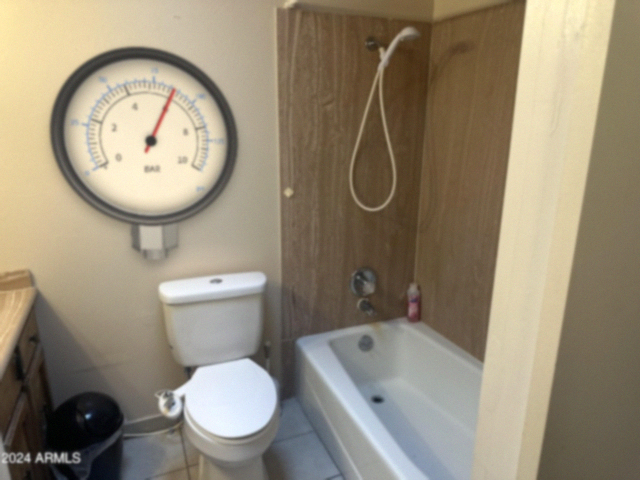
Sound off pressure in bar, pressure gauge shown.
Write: 6 bar
